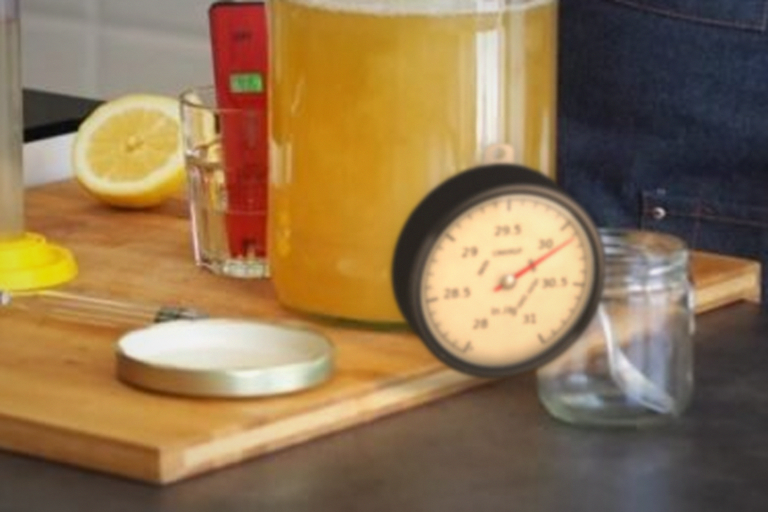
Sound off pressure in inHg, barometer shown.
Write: 30.1 inHg
